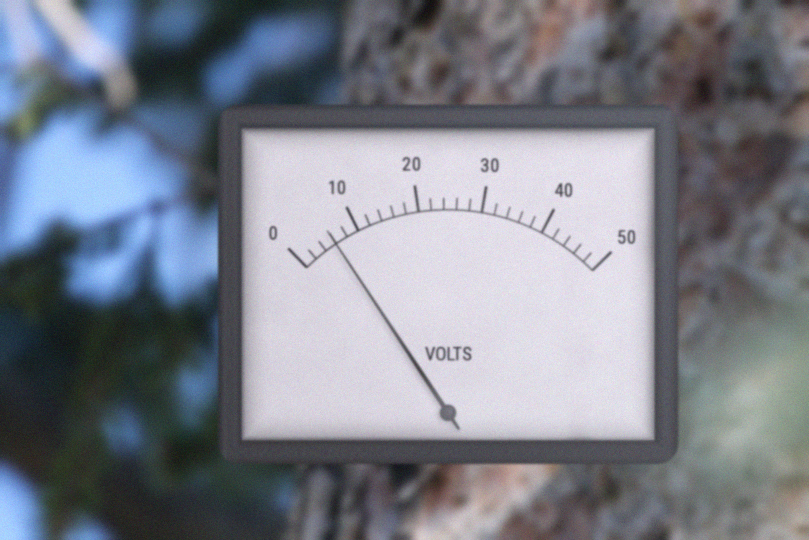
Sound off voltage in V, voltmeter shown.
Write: 6 V
